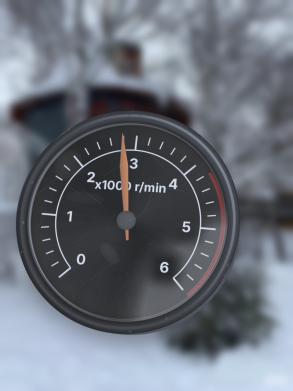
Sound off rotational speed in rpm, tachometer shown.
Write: 2800 rpm
